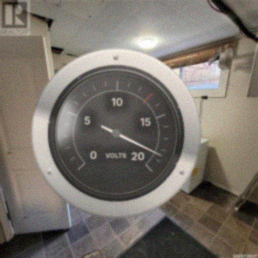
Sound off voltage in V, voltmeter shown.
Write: 18.5 V
